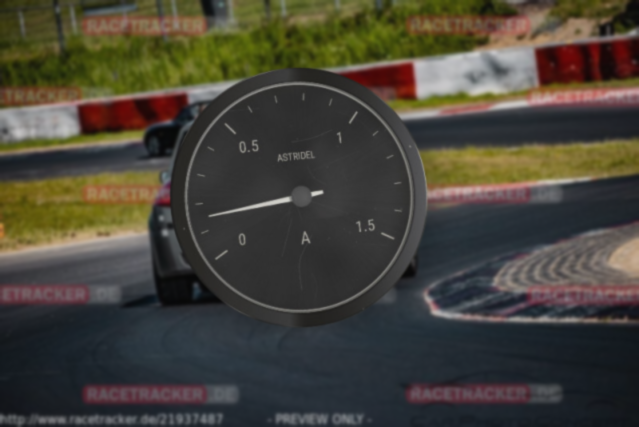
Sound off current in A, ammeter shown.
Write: 0.15 A
